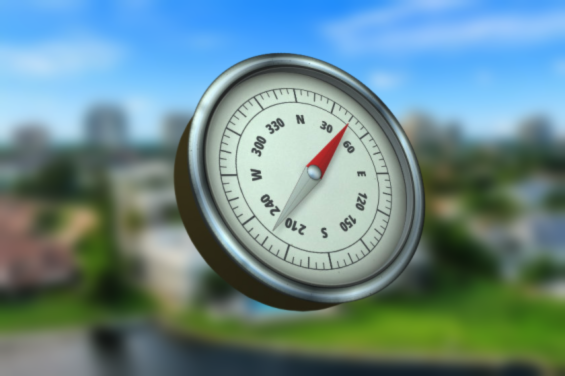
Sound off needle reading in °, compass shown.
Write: 45 °
